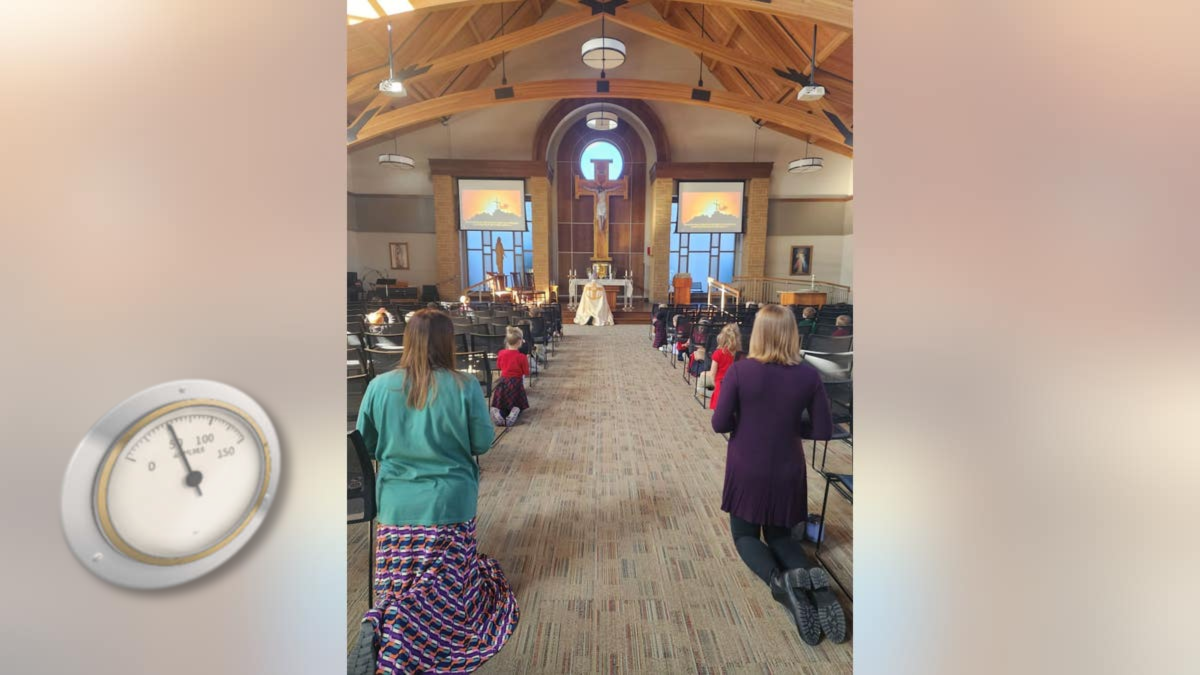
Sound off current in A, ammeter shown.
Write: 50 A
